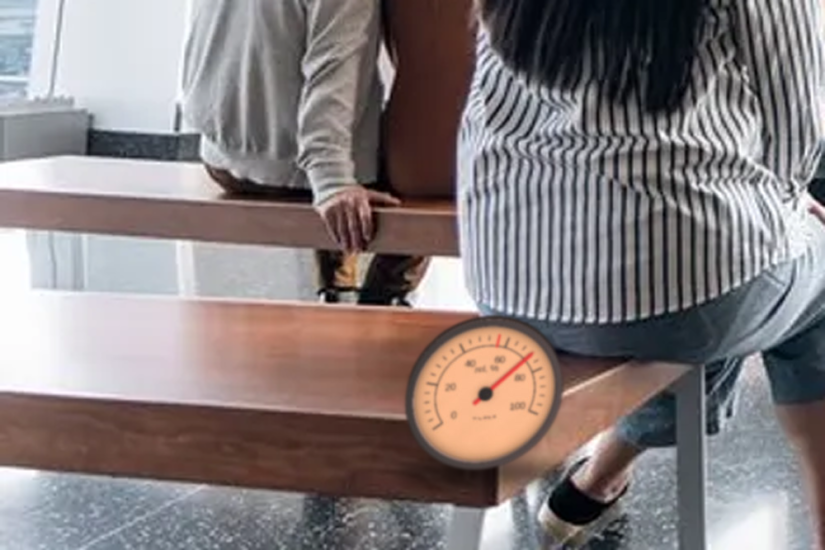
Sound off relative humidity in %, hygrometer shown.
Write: 72 %
